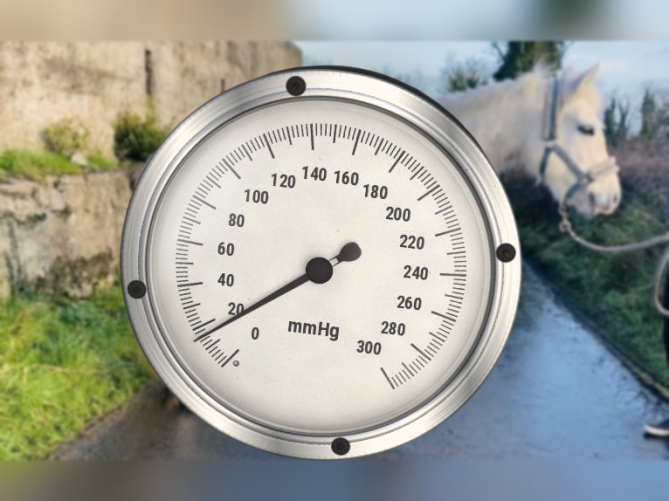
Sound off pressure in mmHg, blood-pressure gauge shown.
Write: 16 mmHg
